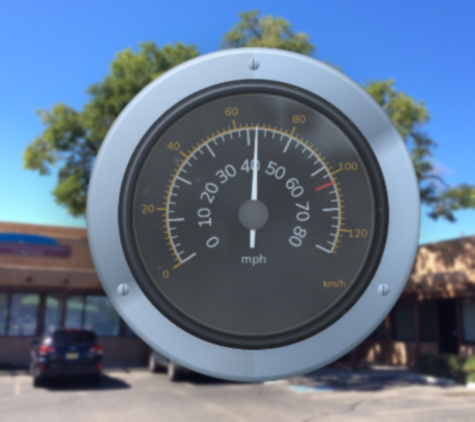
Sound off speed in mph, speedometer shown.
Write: 42 mph
